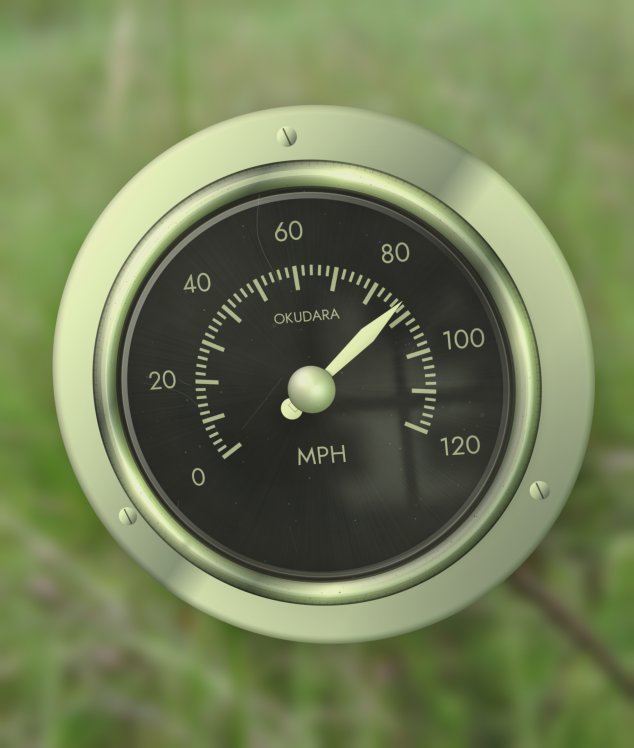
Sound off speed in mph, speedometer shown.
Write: 87 mph
